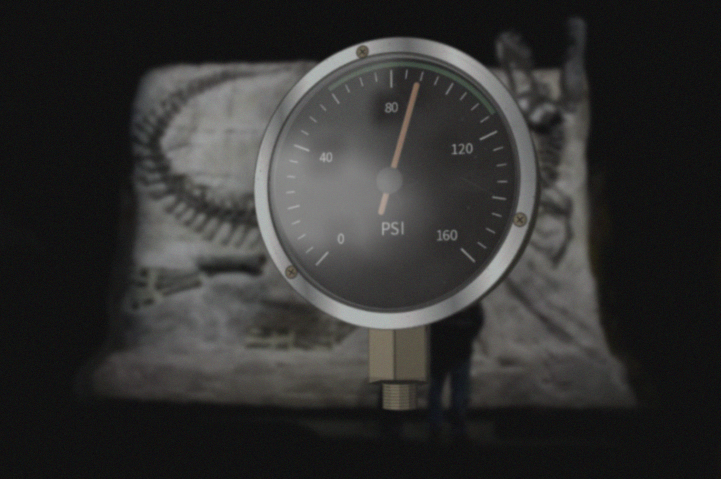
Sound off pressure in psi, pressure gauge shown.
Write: 90 psi
